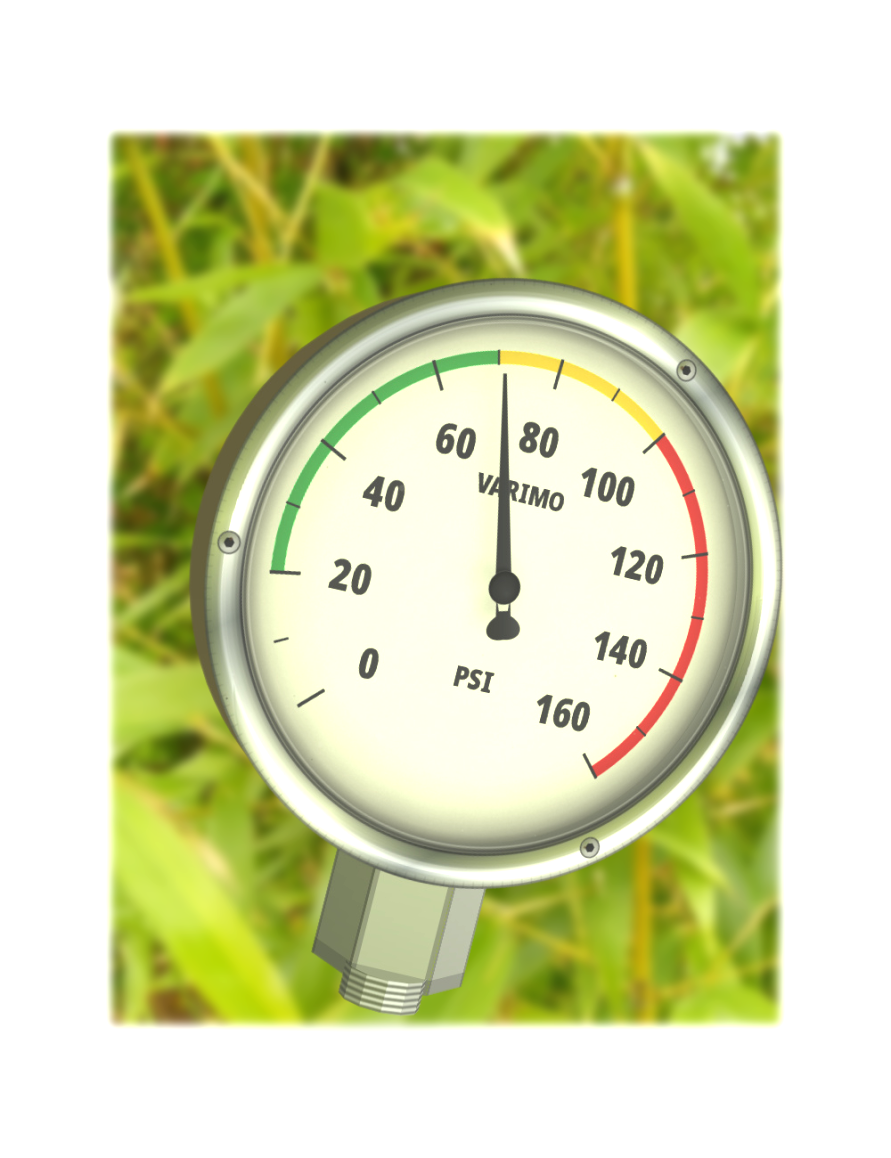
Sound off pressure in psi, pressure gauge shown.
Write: 70 psi
